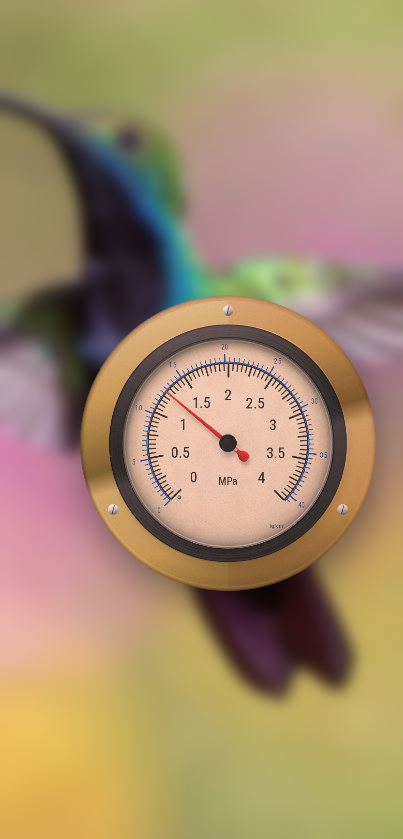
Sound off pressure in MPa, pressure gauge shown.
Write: 1.25 MPa
